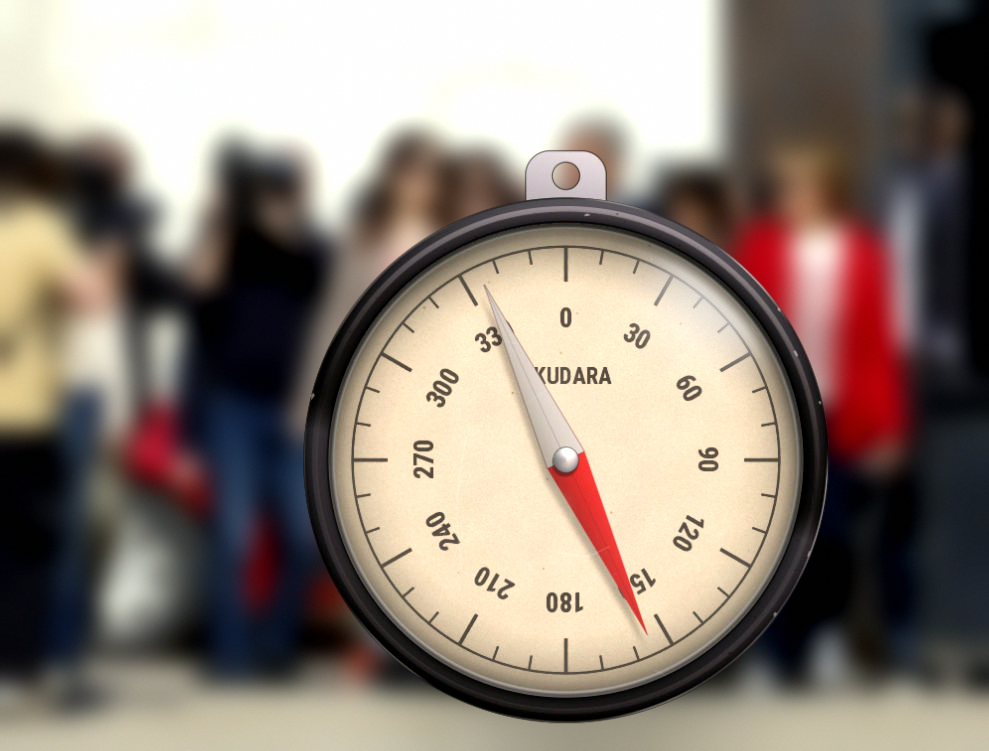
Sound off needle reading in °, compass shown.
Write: 155 °
